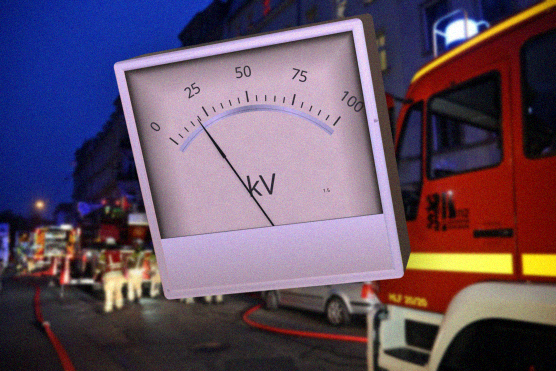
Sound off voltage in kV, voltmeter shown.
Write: 20 kV
